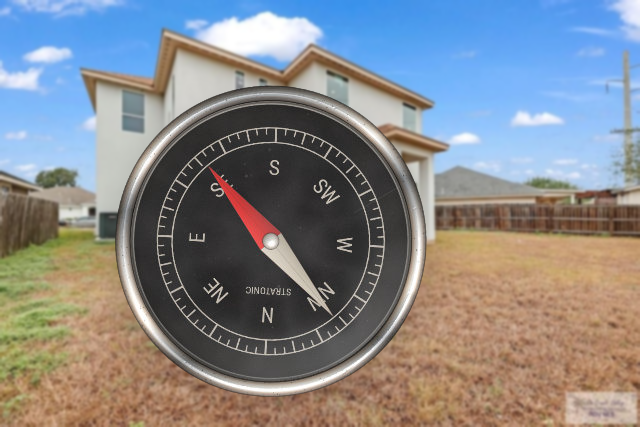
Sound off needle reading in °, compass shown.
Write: 137.5 °
